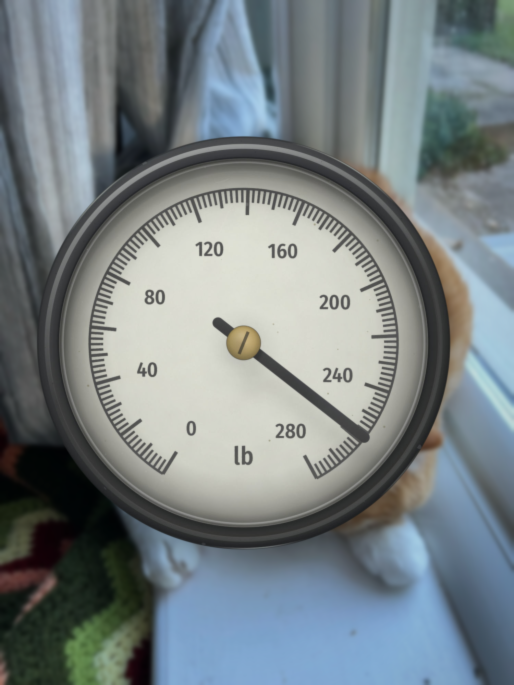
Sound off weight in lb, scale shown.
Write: 258 lb
